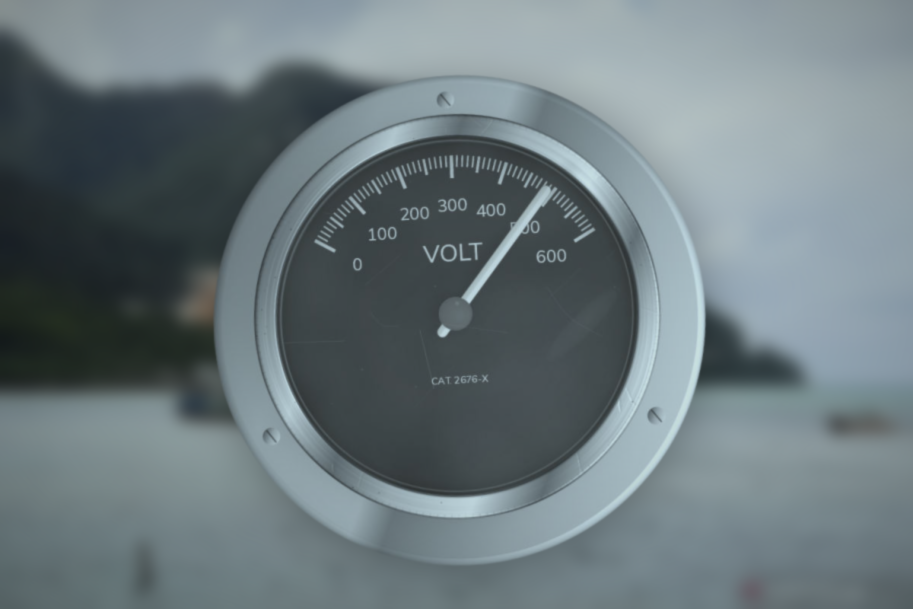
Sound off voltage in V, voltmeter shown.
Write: 490 V
